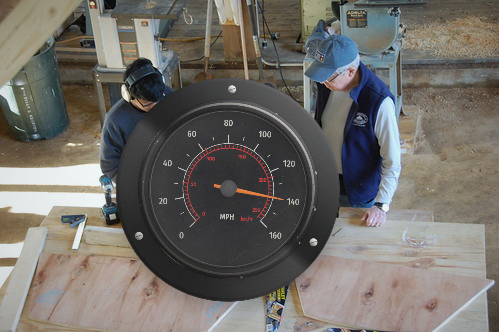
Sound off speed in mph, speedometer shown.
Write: 140 mph
